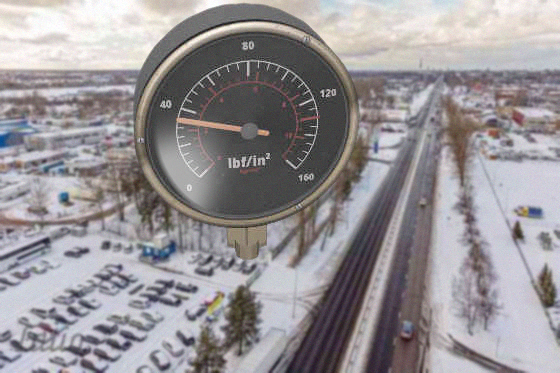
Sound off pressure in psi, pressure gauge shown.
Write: 35 psi
